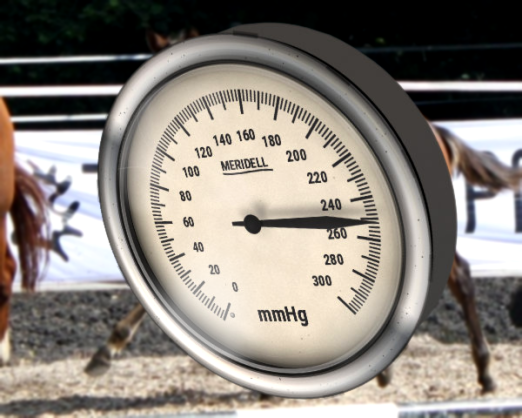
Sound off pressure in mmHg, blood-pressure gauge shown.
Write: 250 mmHg
